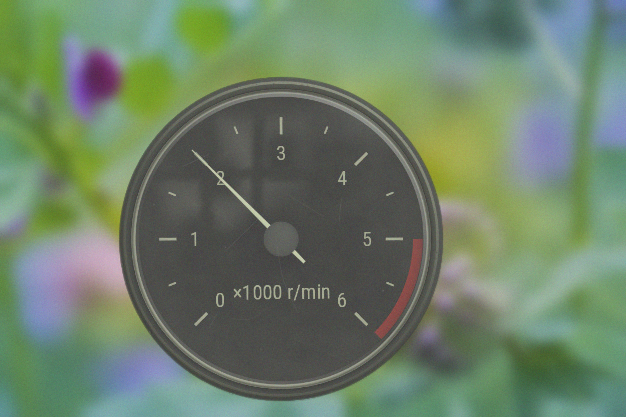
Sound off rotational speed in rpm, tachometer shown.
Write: 2000 rpm
